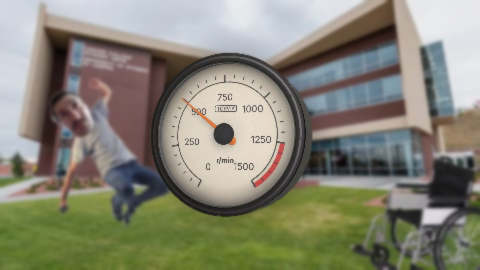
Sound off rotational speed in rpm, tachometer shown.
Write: 500 rpm
